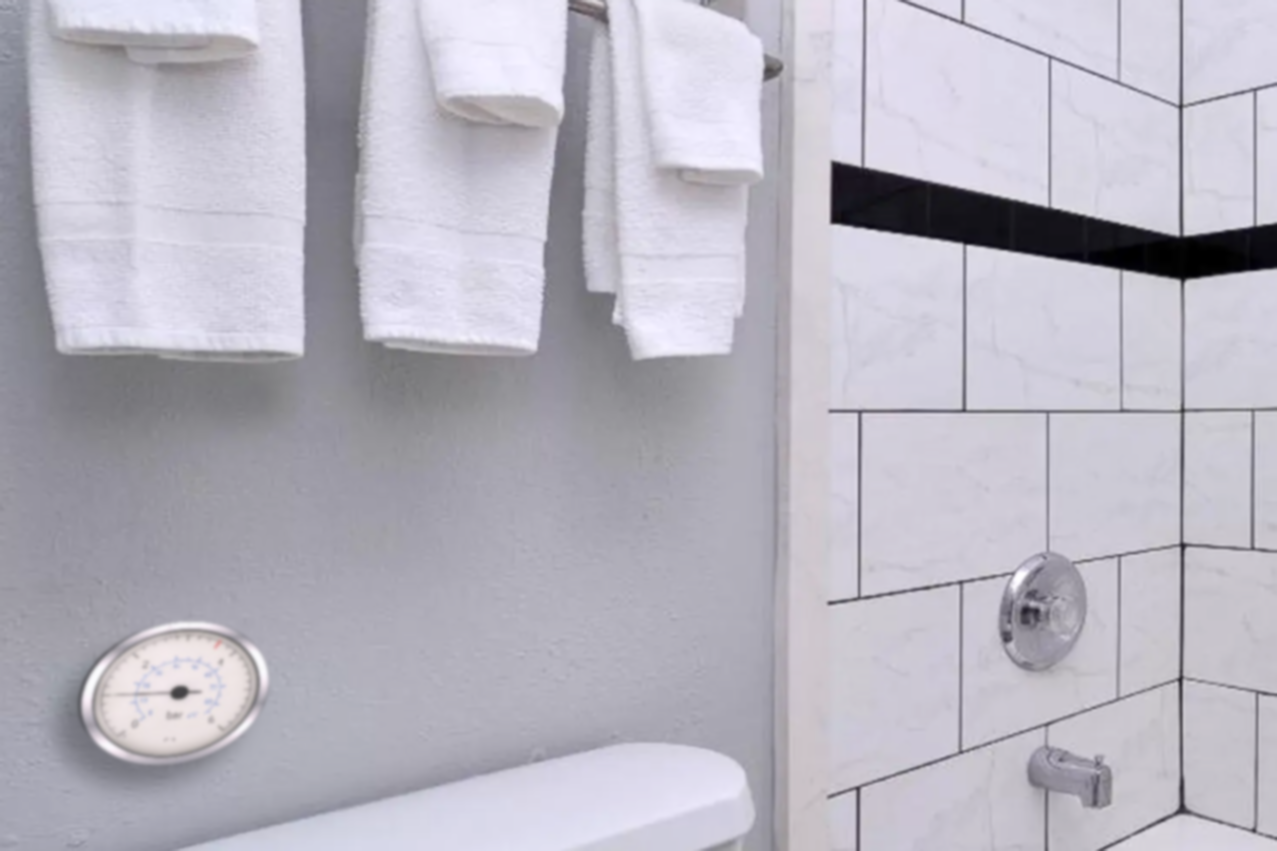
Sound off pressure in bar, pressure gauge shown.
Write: 1 bar
